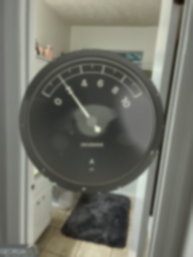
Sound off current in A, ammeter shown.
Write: 2 A
